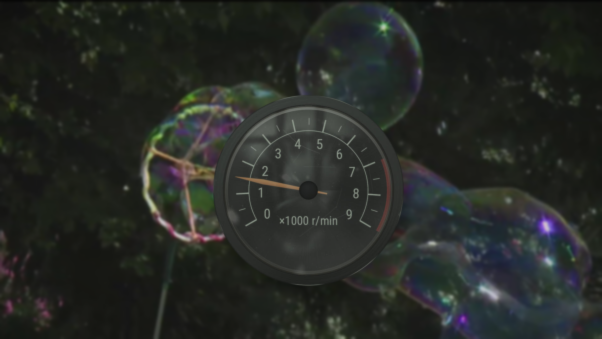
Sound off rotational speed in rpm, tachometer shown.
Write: 1500 rpm
